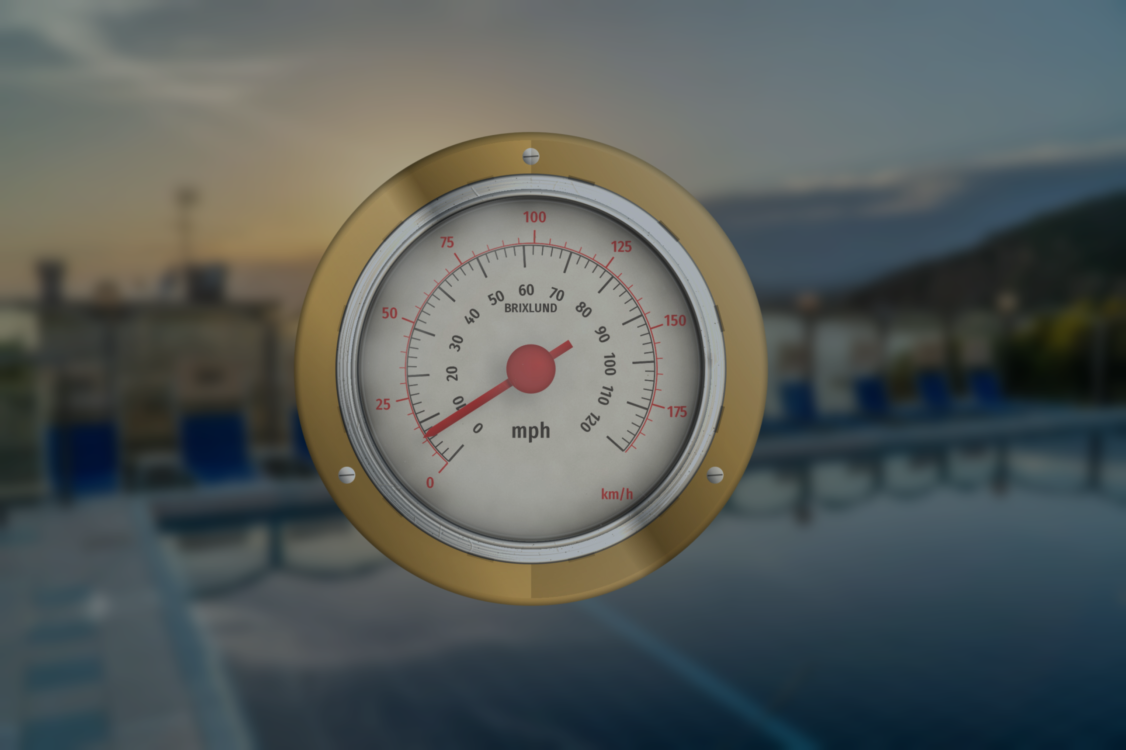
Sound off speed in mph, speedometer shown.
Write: 7 mph
